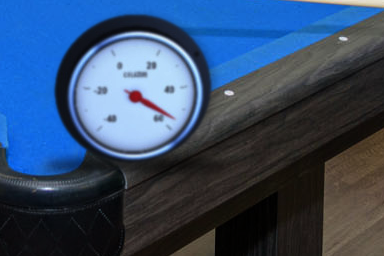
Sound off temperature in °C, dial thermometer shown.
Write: 55 °C
